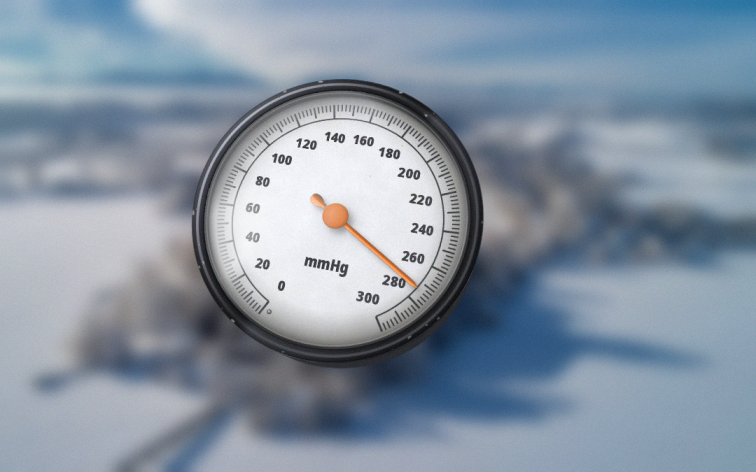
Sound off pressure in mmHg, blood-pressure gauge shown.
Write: 274 mmHg
